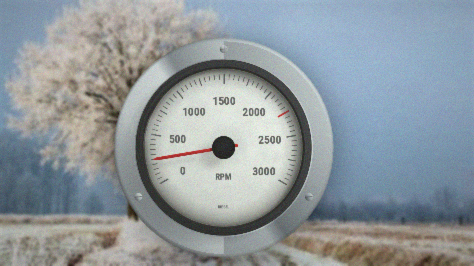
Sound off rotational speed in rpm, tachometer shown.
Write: 250 rpm
